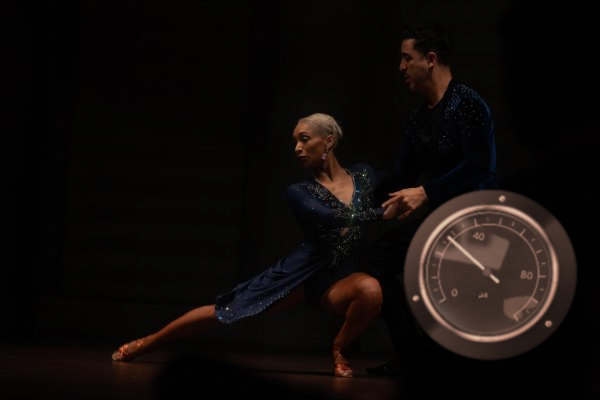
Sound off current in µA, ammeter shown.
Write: 27.5 µA
